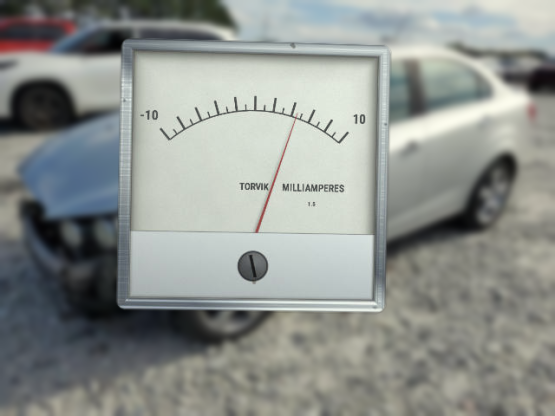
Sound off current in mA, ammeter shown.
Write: 4.5 mA
